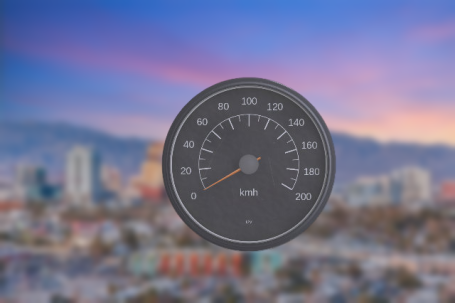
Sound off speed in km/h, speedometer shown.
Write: 0 km/h
